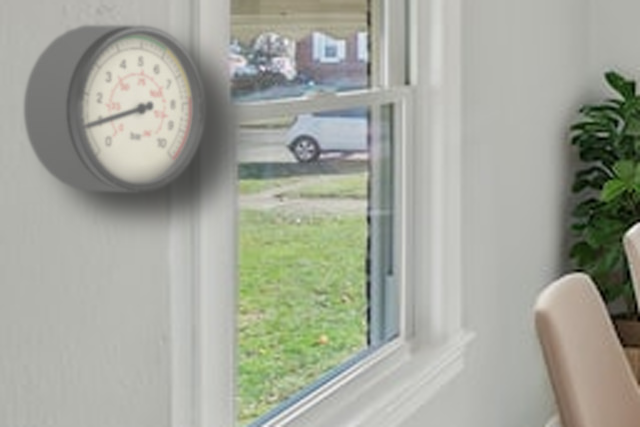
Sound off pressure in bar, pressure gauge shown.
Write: 1 bar
